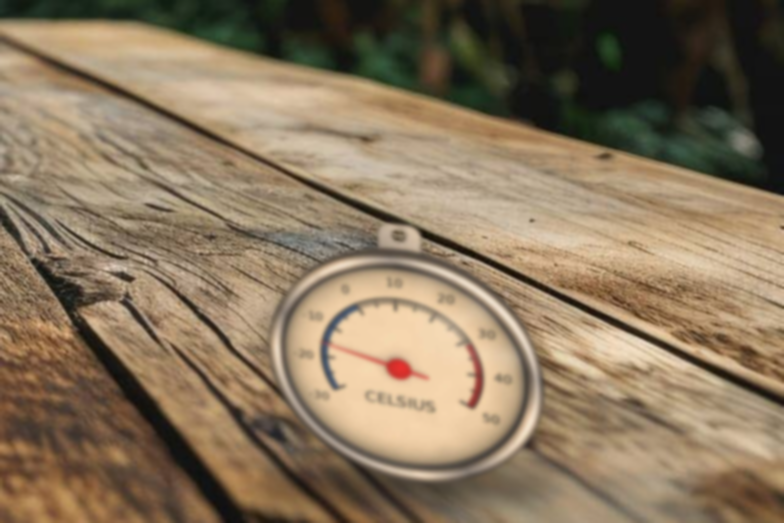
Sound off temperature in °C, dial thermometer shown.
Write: -15 °C
